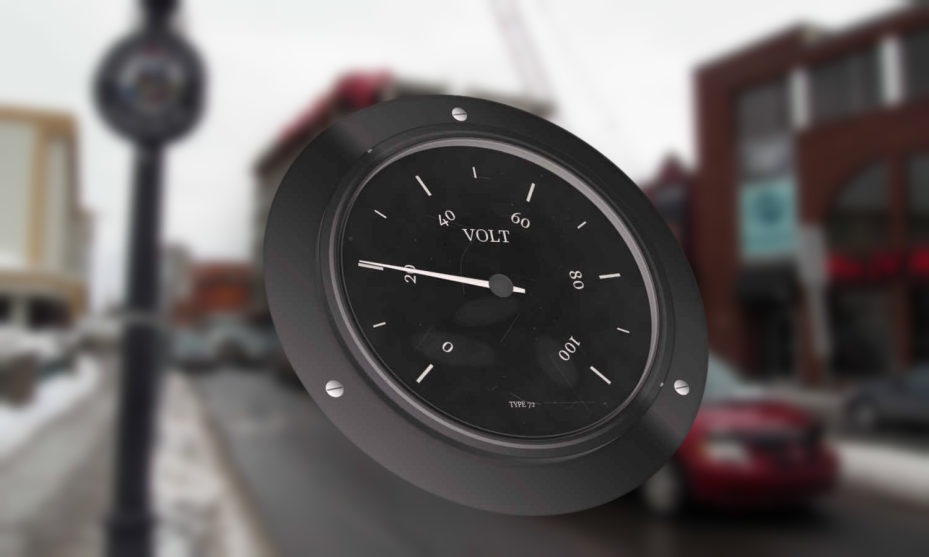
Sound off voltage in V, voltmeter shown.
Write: 20 V
